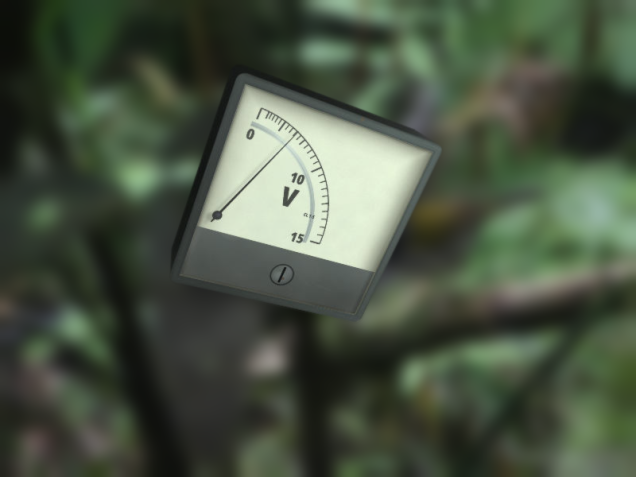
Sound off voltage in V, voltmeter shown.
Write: 6.5 V
